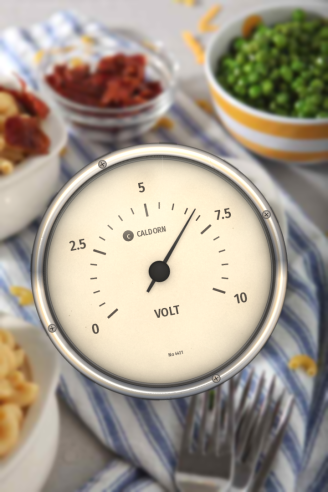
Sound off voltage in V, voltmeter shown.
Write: 6.75 V
